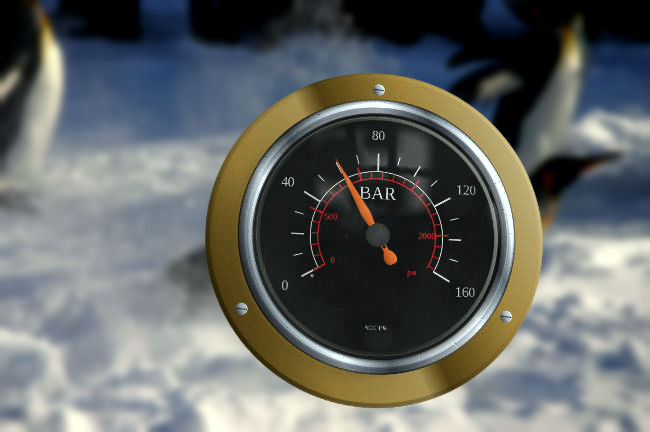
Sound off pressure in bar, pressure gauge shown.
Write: 60 bar
